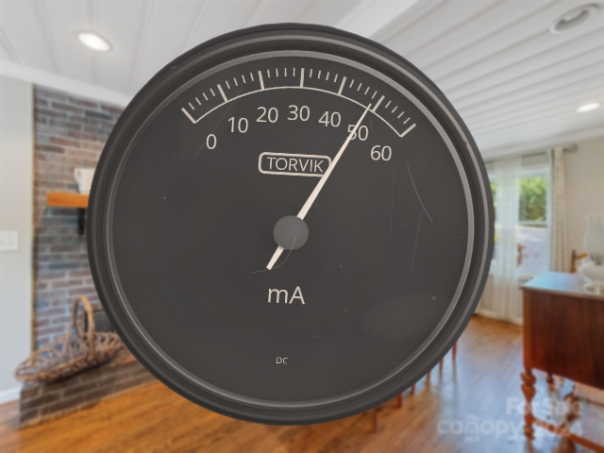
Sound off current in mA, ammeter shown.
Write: 48 mA
